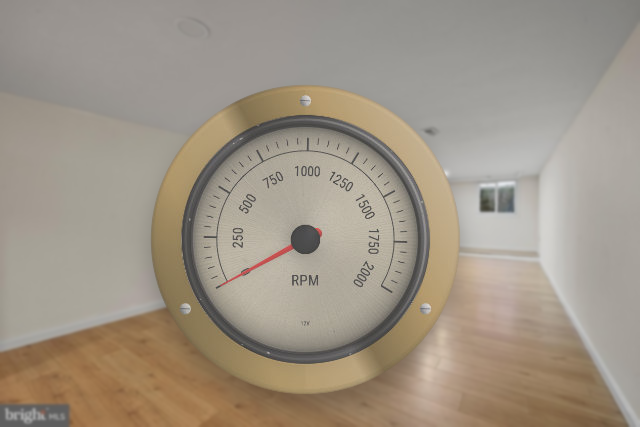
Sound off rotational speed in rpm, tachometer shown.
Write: 0 rpm
